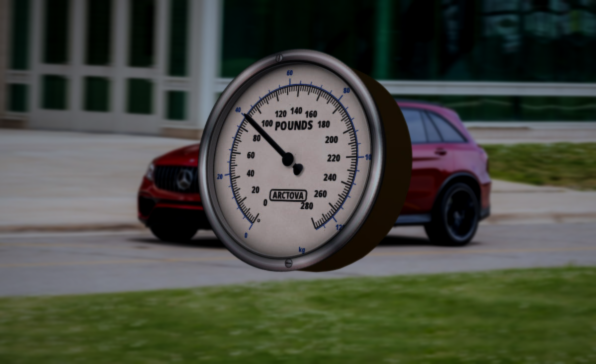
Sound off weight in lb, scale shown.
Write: 90 lb
